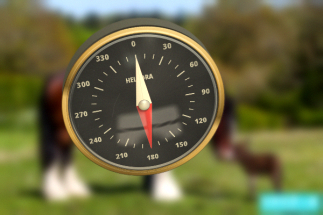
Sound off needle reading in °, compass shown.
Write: 180 °
